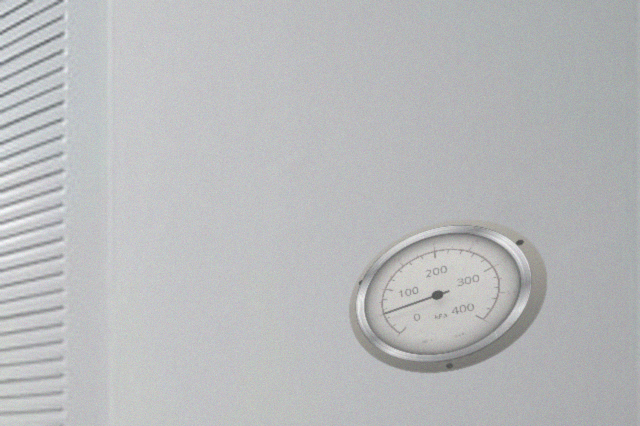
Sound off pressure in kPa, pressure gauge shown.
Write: 50 kPa
